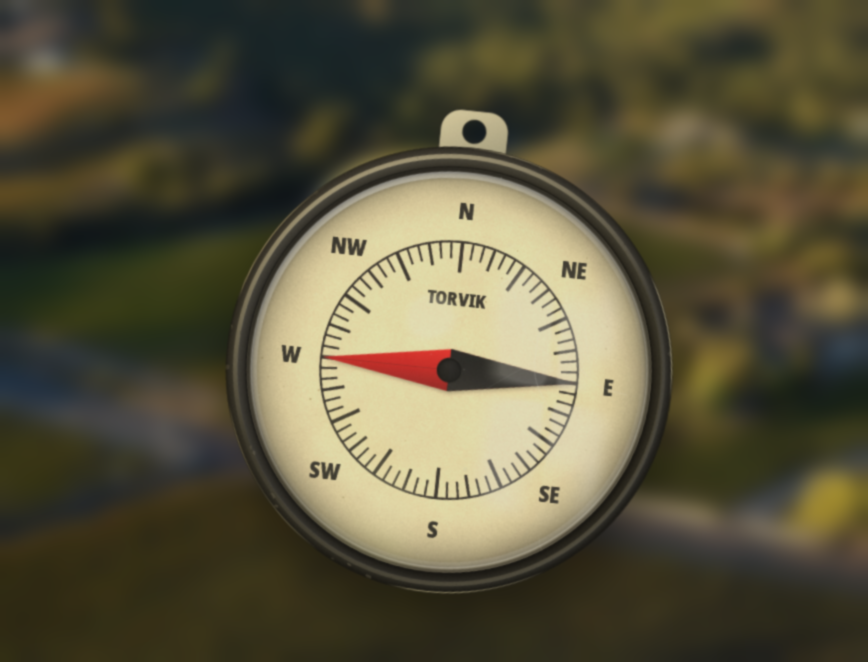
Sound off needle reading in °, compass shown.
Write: 270 °
